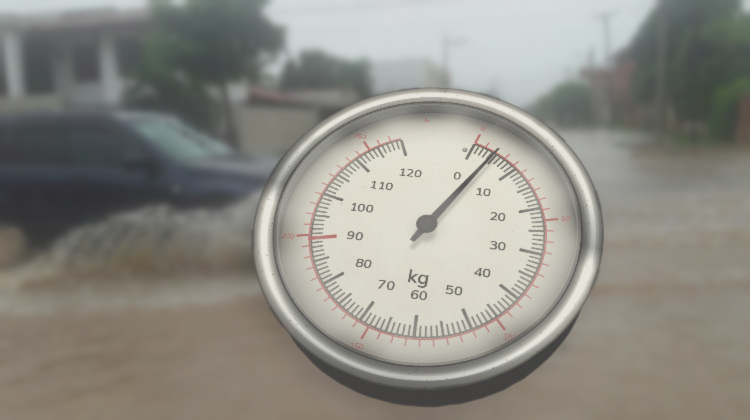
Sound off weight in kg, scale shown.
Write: 5 kg
